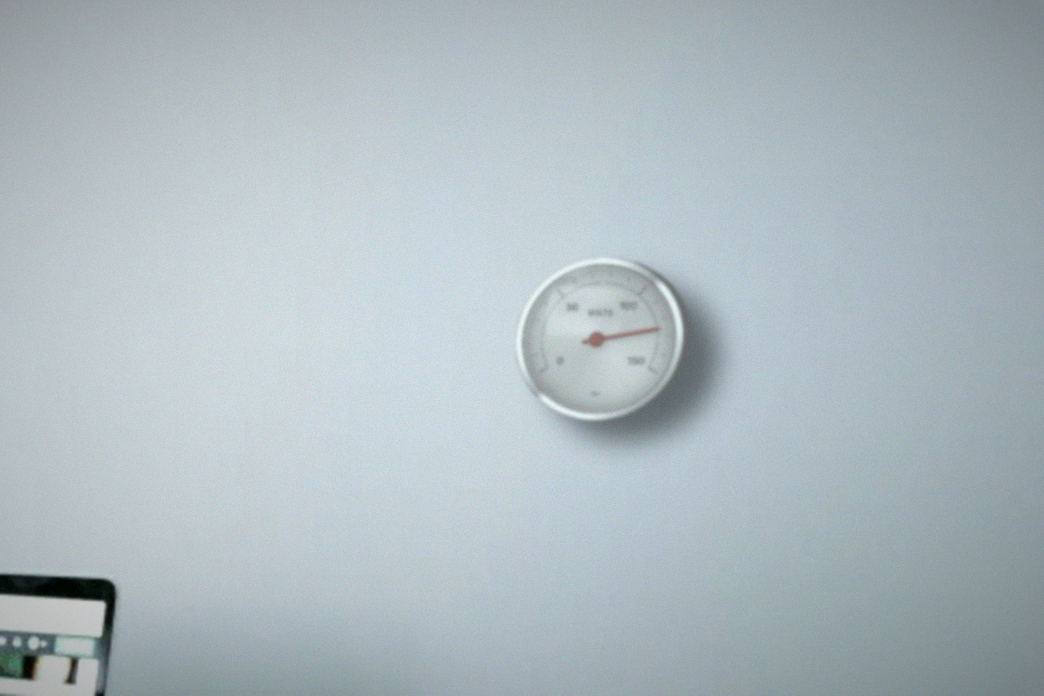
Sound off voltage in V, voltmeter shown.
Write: 125 V
